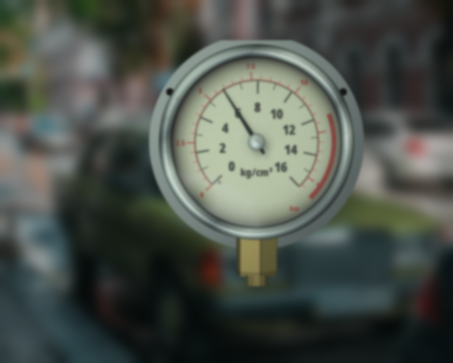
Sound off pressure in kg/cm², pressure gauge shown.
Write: 6 kg/cm²
